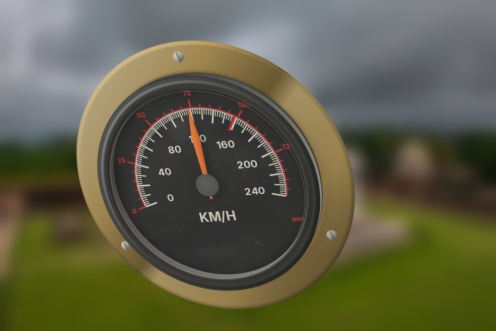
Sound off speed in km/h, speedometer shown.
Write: 120 km/h
